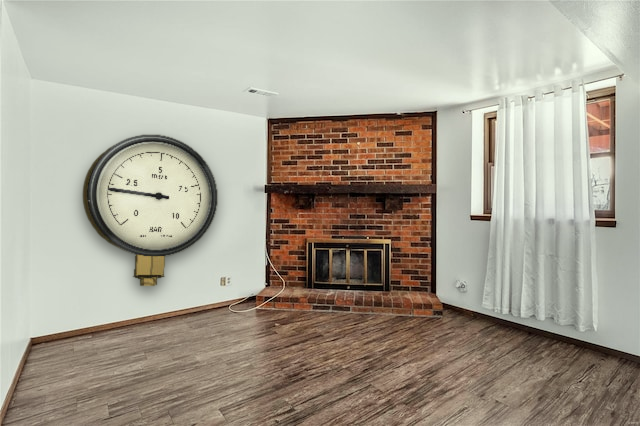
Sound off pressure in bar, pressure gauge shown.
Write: 1.75 bar
